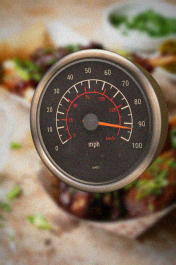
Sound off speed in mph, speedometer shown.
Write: 92.5 mph
